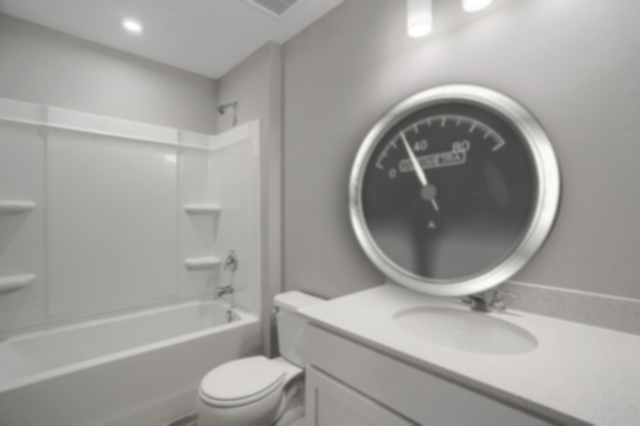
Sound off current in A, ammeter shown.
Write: 30 A
